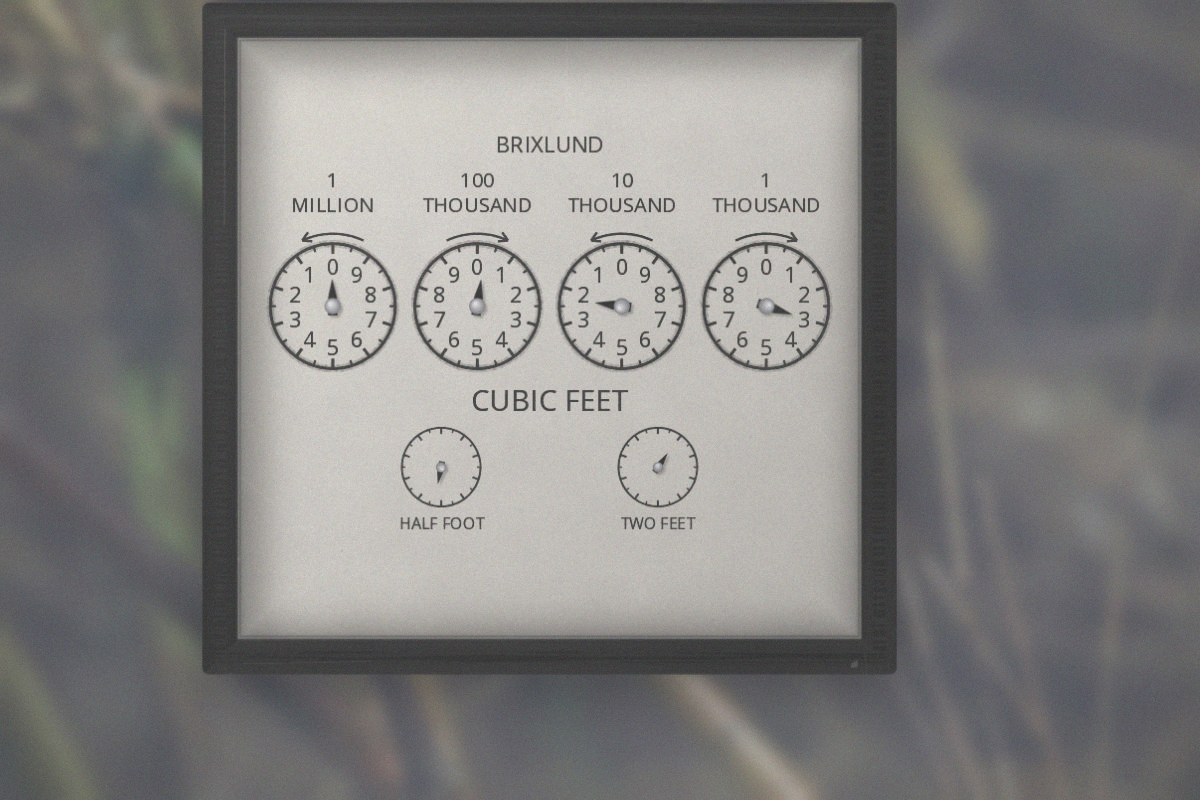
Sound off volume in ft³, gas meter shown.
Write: 2300 ft³
